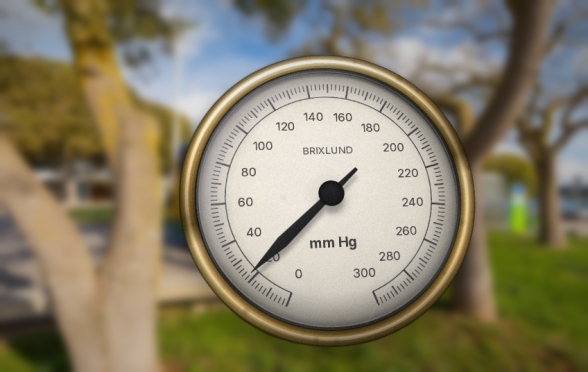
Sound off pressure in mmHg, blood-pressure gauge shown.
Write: 22 mmHg
